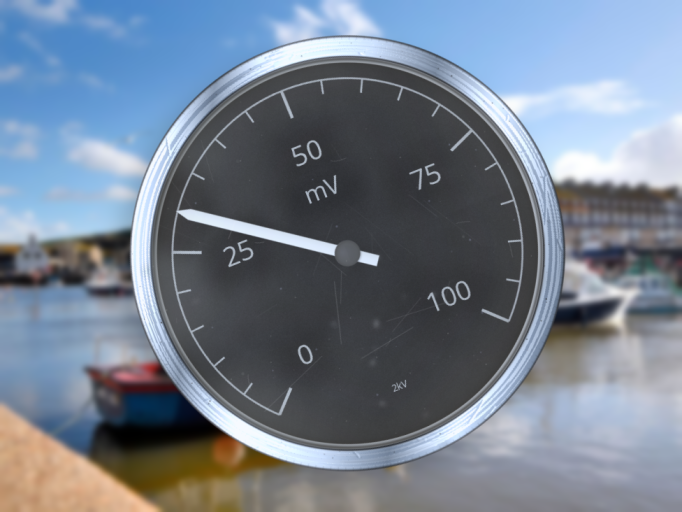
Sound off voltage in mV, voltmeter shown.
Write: 30 mV
